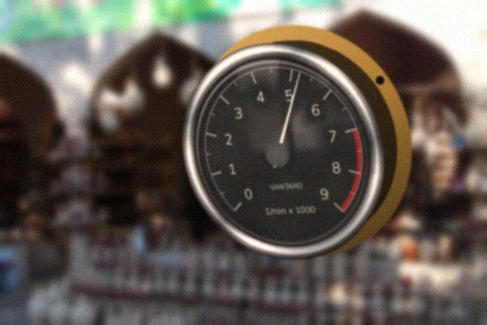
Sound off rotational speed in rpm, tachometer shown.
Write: 5250 rpm
